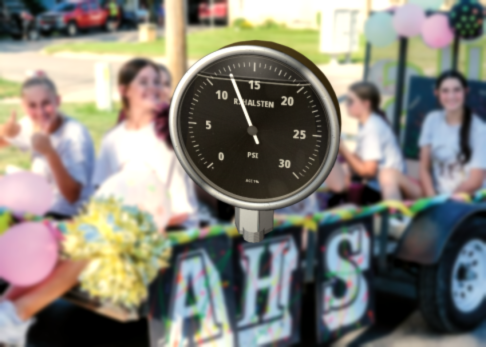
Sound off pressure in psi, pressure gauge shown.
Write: 12.5 psi
